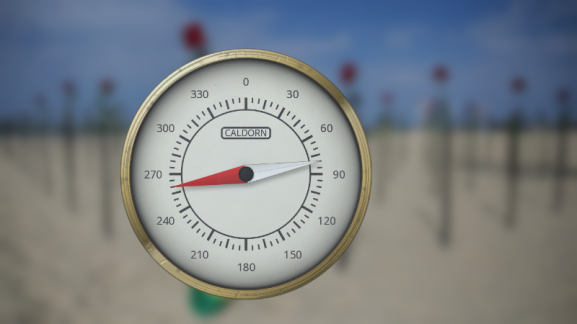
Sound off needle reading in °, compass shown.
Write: 260 °
